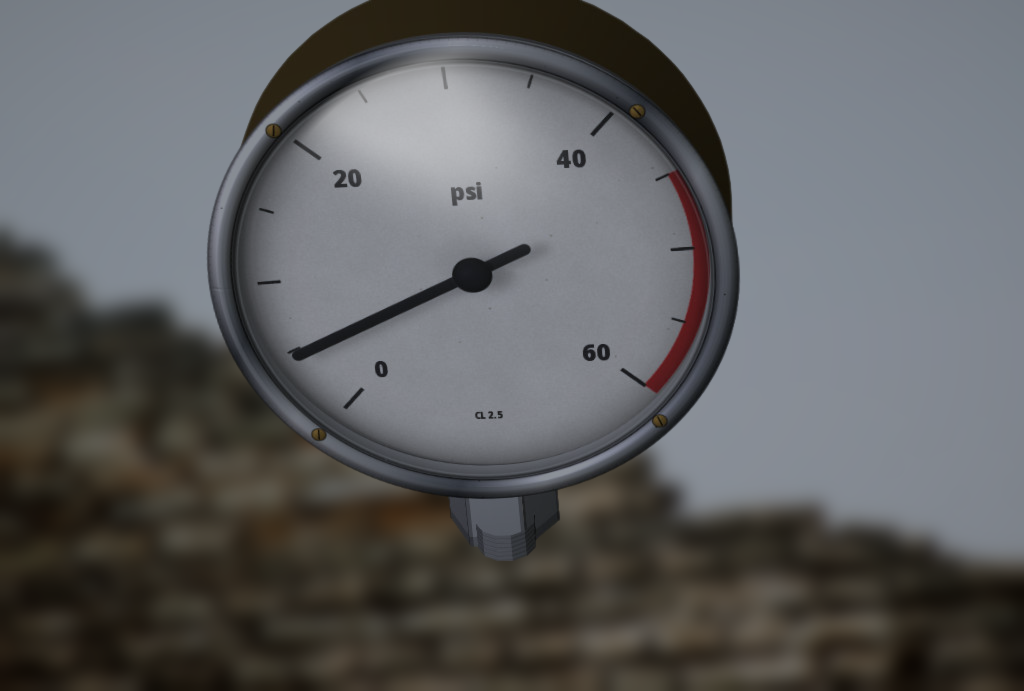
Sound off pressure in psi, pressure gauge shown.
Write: 5 psi
